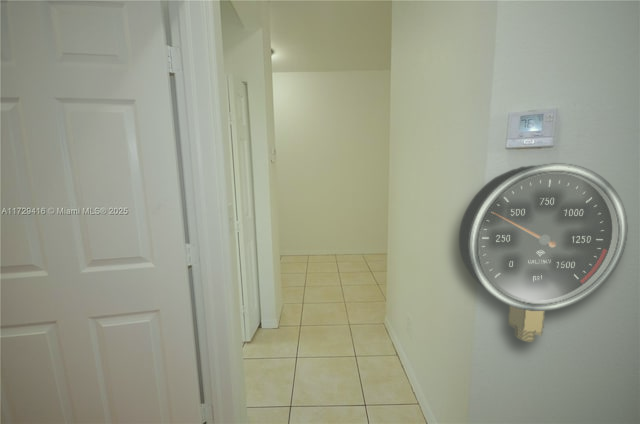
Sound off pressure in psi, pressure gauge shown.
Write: 400 psi
